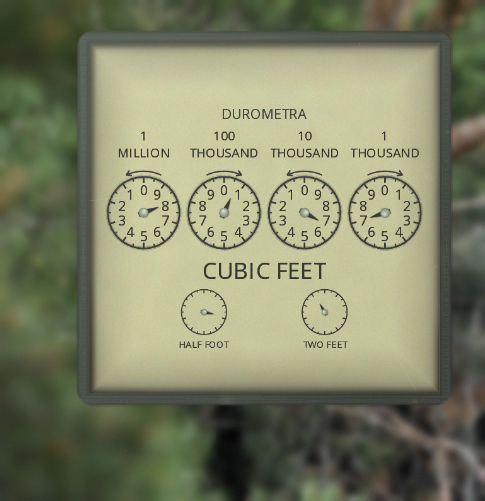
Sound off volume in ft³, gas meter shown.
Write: 806700 ft³
